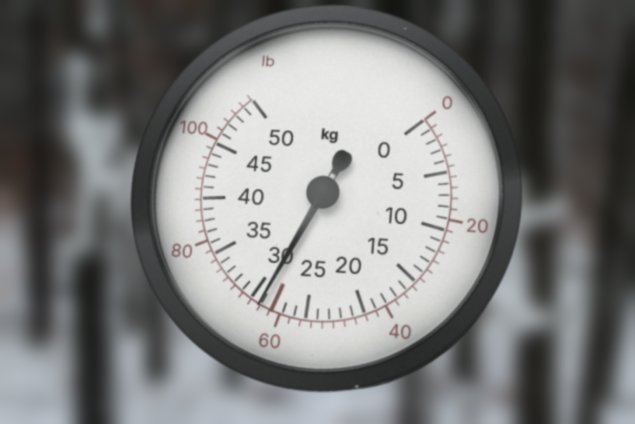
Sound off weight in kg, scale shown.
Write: 29 kg
